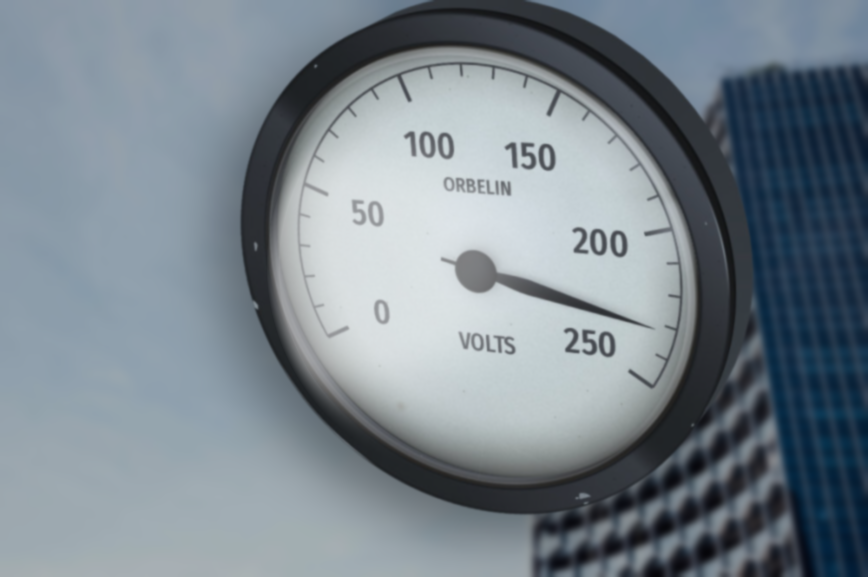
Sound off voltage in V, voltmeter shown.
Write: 230 V
